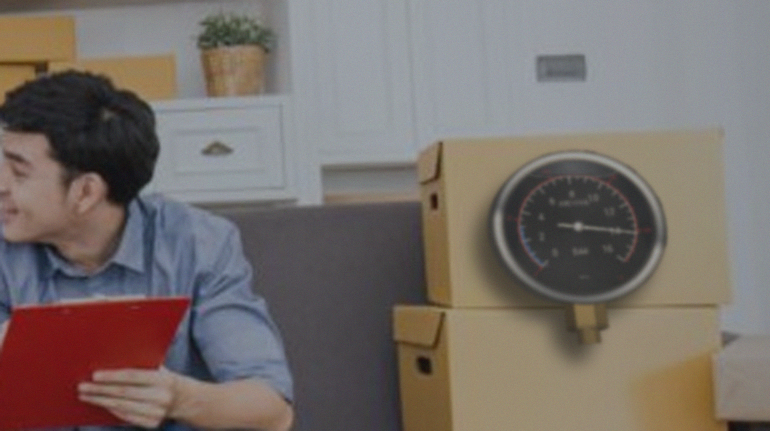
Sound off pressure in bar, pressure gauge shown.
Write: 14 bar
